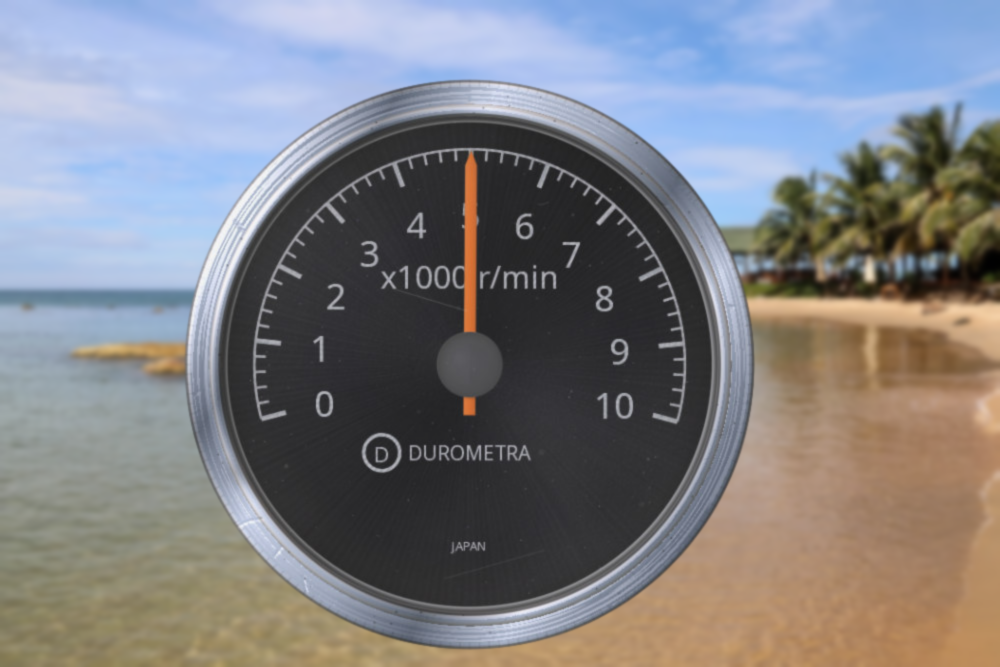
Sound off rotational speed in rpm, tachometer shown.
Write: 5000 rpm
